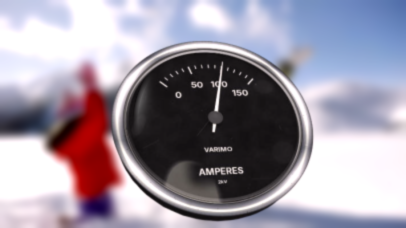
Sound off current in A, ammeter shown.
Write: 100 A
